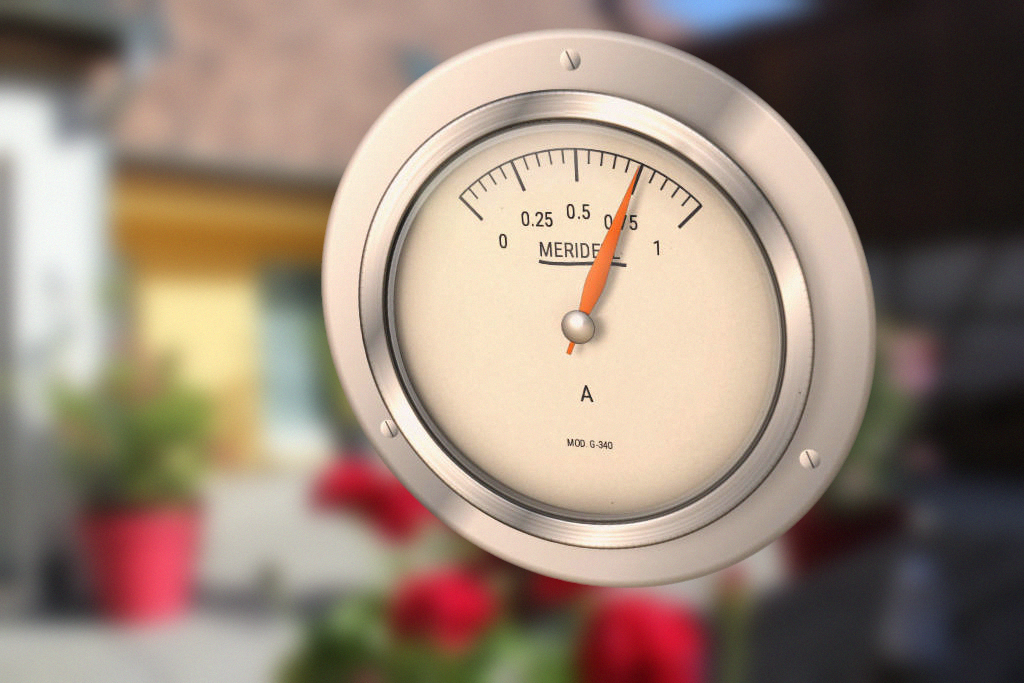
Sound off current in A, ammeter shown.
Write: 0.75 A
